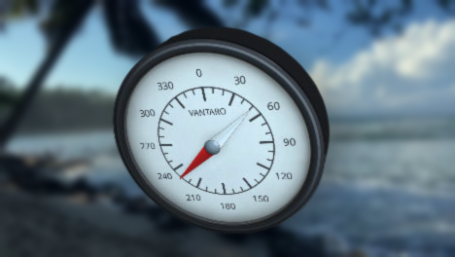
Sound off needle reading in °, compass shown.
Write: 230 °
